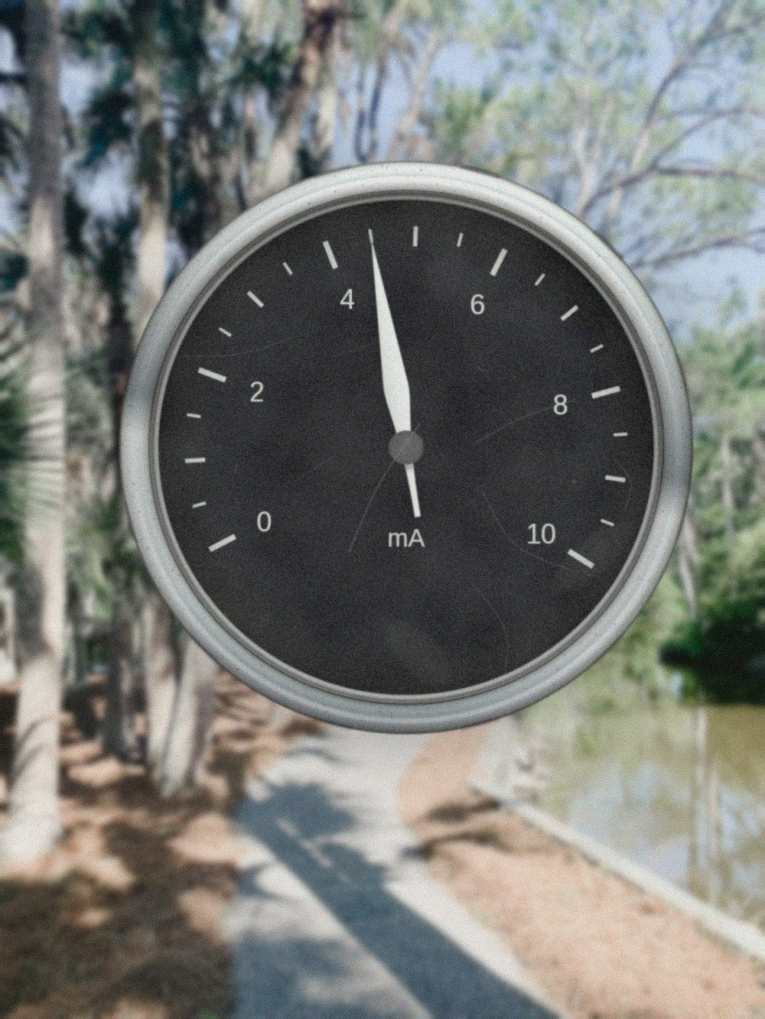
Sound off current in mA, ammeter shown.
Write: 4.5 mA
